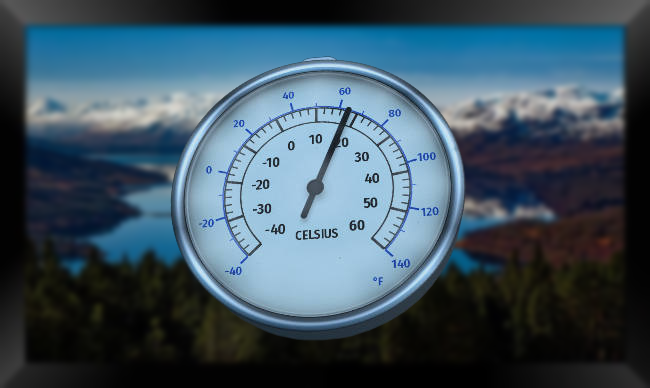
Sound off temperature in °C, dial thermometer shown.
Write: 18 °C
